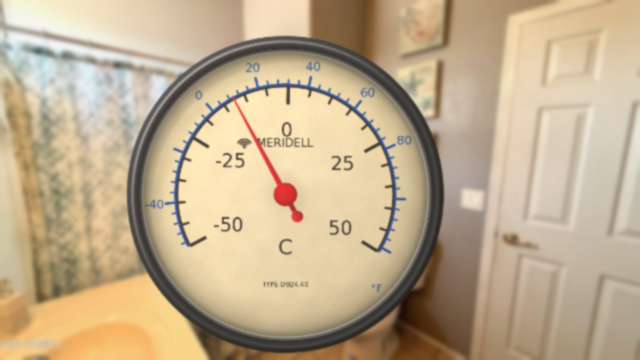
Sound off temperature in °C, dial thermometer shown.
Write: -12.5 °C
